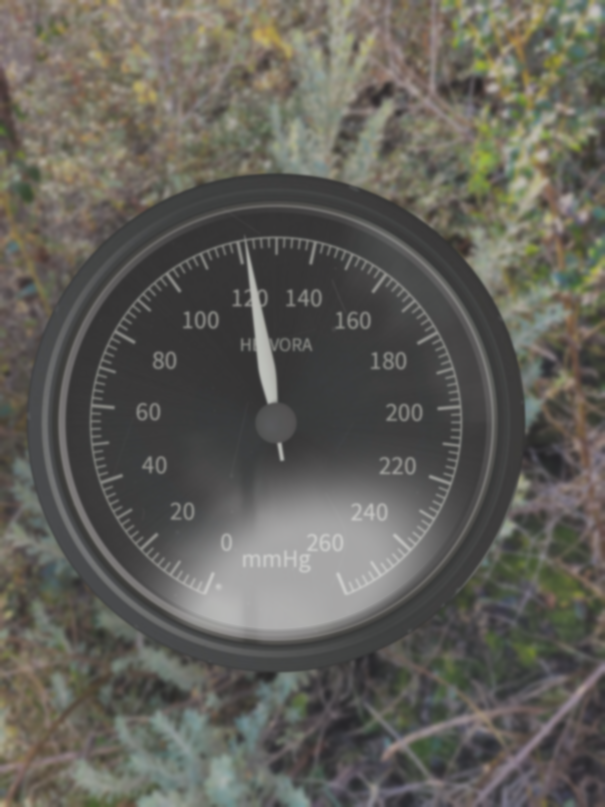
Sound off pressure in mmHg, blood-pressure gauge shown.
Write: 122 mmHg
